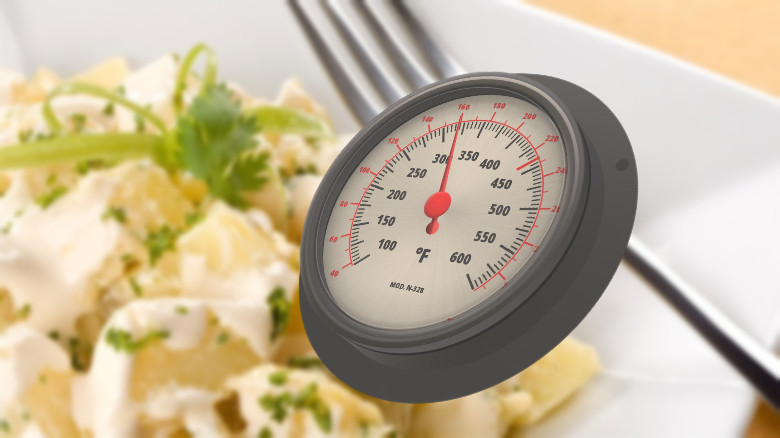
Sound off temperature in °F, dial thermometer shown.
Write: 325 °F
